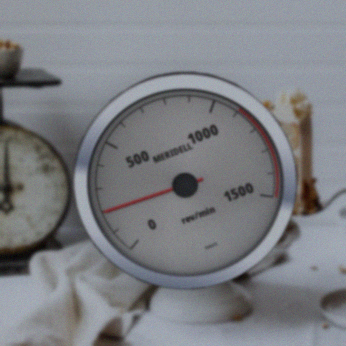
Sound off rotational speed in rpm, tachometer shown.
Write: 200 rpm
